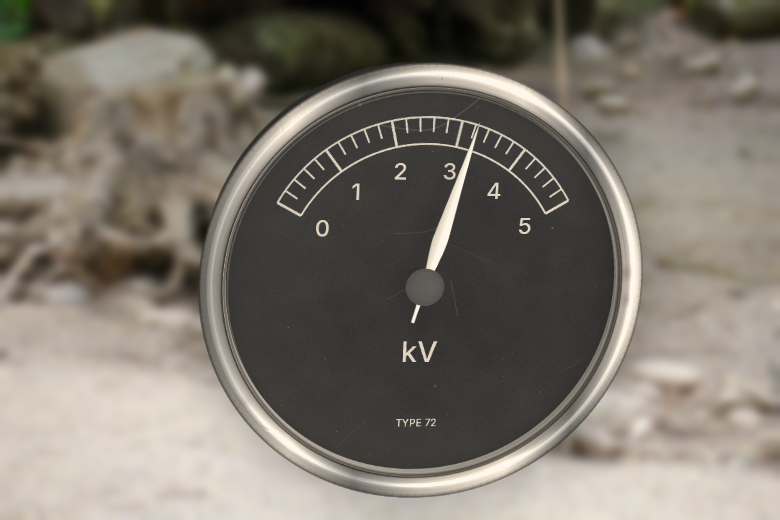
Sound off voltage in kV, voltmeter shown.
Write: 3.2 kV
